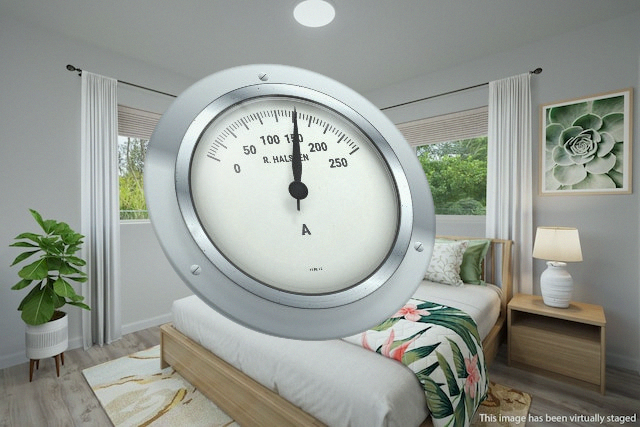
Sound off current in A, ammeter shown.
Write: 150 A
